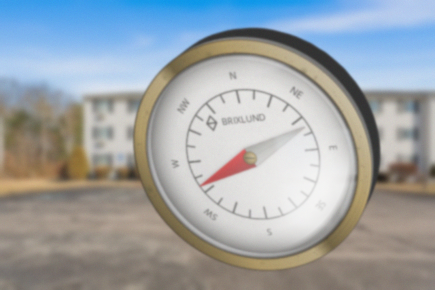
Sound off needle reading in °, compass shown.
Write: 247.5 °
